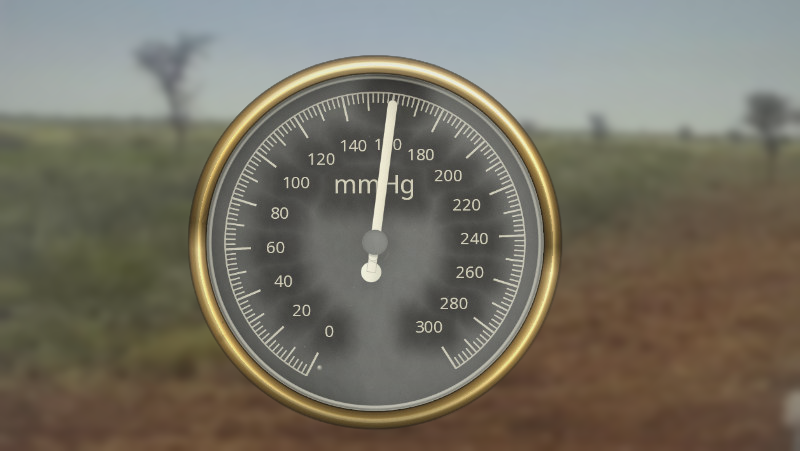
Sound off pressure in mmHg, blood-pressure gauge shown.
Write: 160 mmHg
